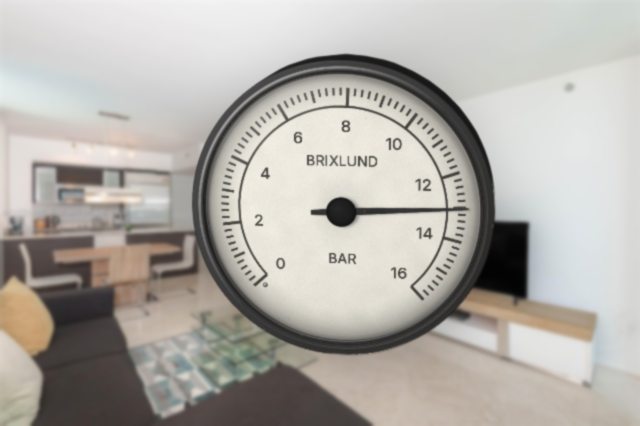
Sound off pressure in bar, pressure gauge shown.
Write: 13 bar
